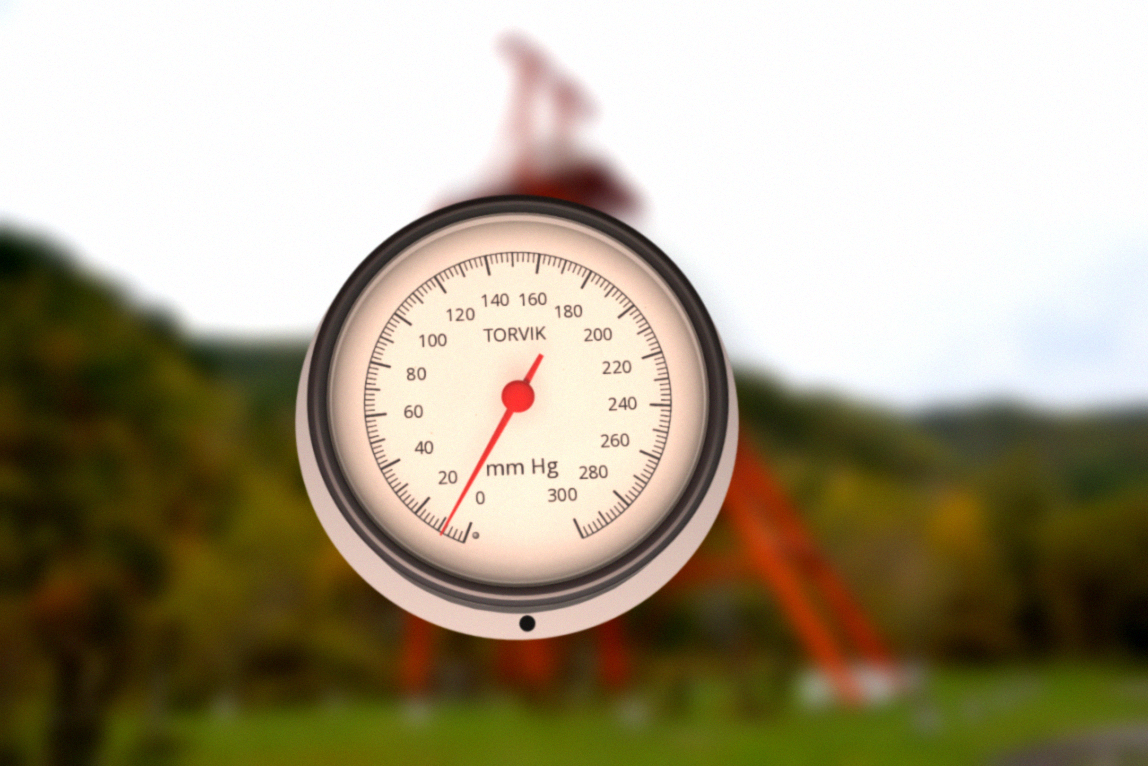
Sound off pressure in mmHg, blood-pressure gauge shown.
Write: 8 mmHg
